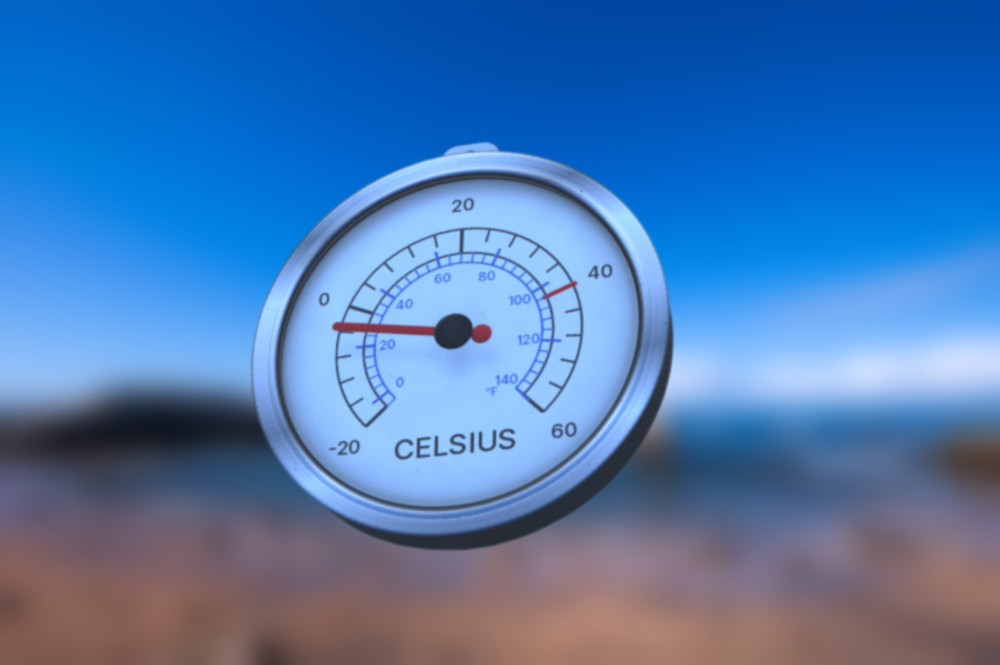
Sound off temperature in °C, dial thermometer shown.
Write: -4 °C
